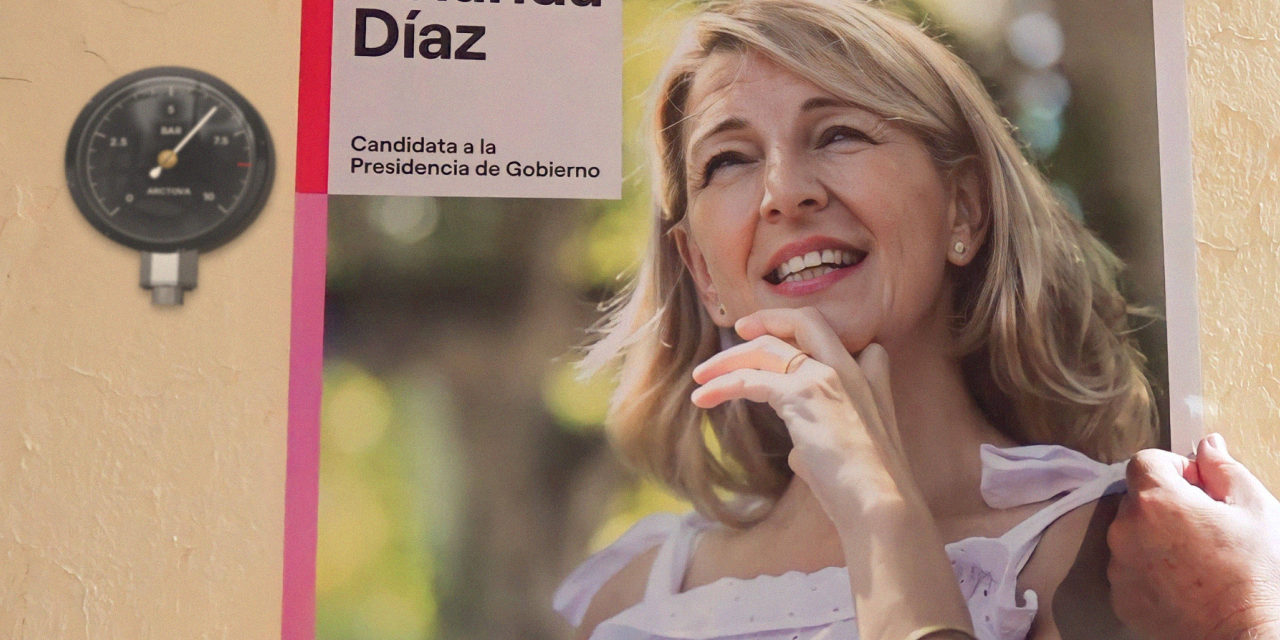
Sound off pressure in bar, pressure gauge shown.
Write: 6.5 bar
